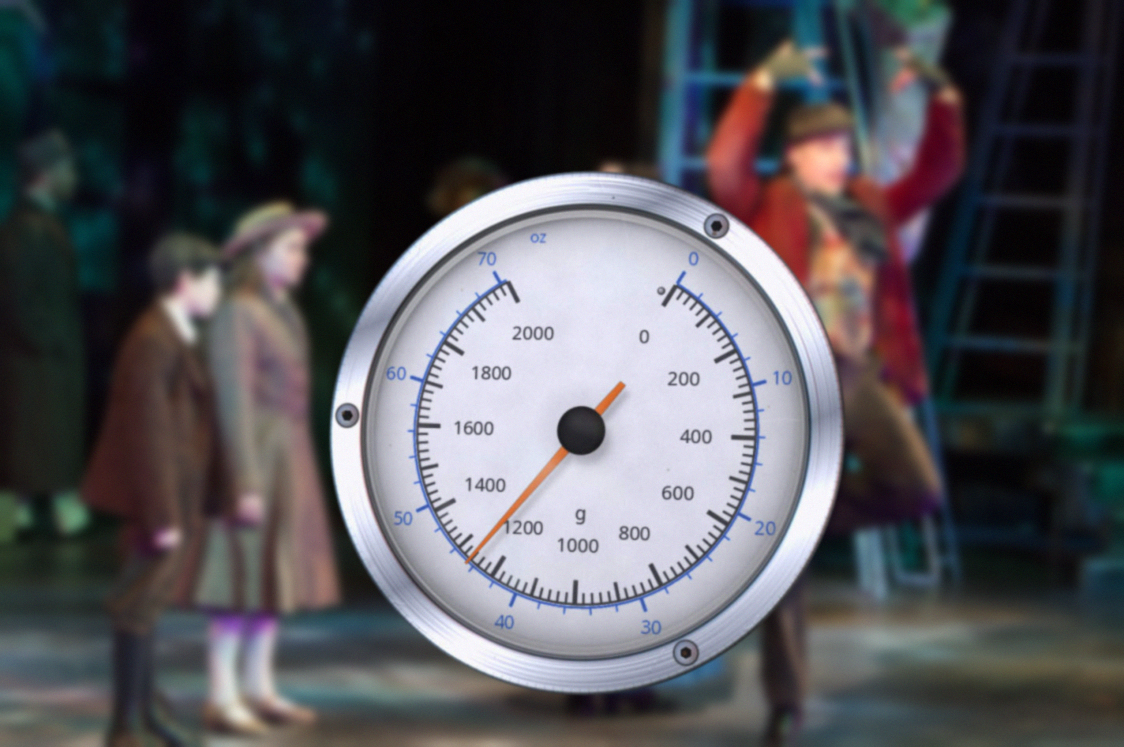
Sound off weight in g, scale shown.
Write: 1260 g
